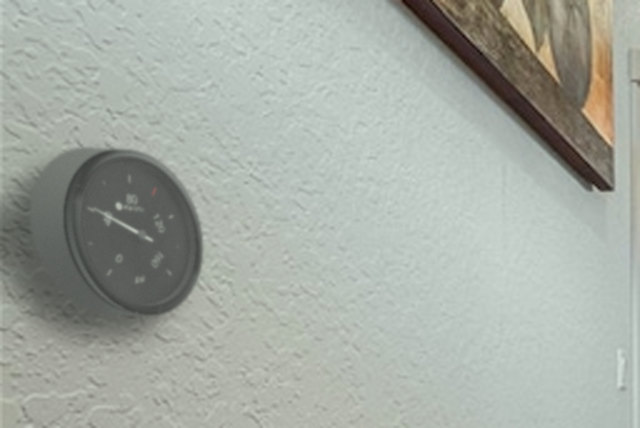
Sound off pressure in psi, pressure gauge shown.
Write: 40 psi
